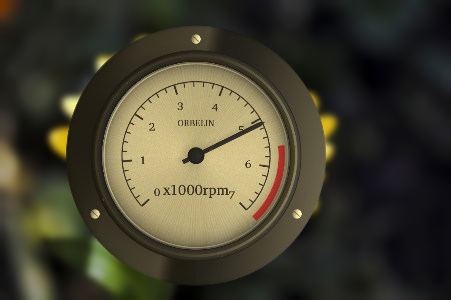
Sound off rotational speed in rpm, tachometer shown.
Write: 5100 rpm
